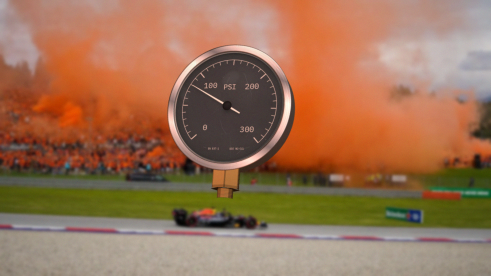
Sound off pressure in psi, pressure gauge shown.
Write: 80 psi
